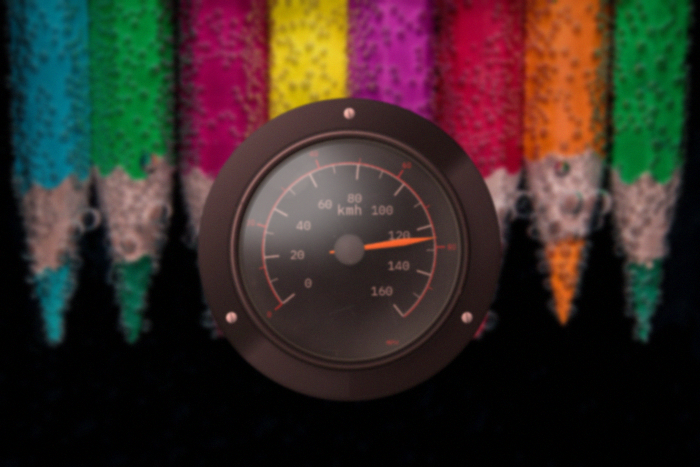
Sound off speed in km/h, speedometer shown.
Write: 125 km/h
